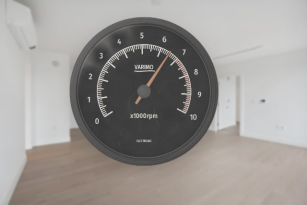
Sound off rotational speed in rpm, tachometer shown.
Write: 6500 rpm
